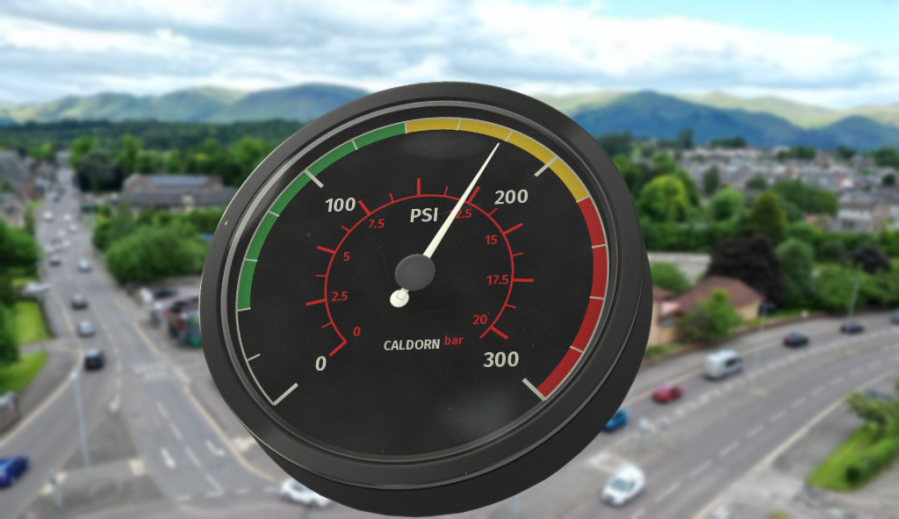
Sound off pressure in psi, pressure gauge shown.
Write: 180 psi
